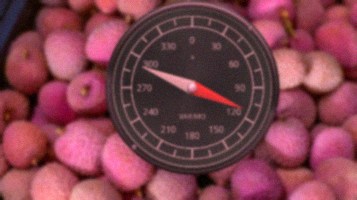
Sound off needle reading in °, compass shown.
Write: 112.5 °
